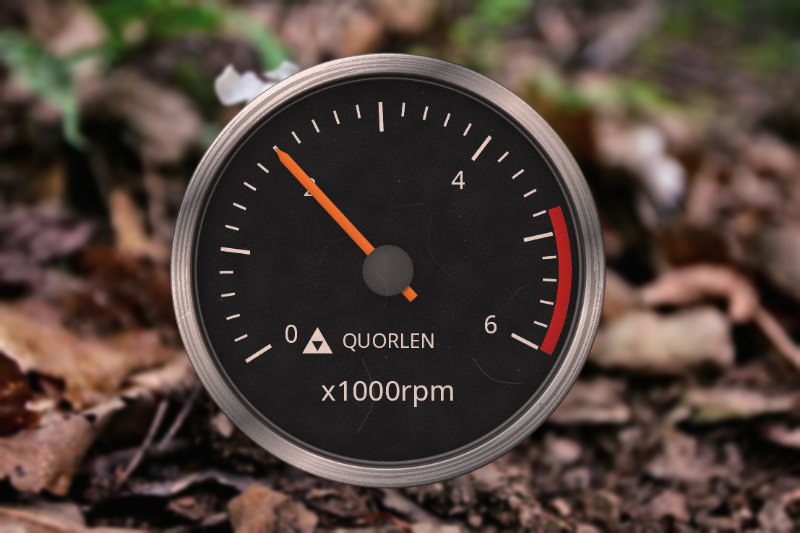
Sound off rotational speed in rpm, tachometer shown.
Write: 2000 rpm
